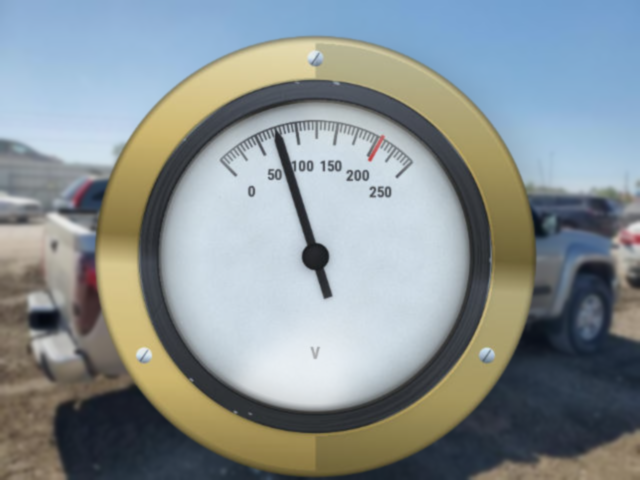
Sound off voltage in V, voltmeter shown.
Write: 75 V
